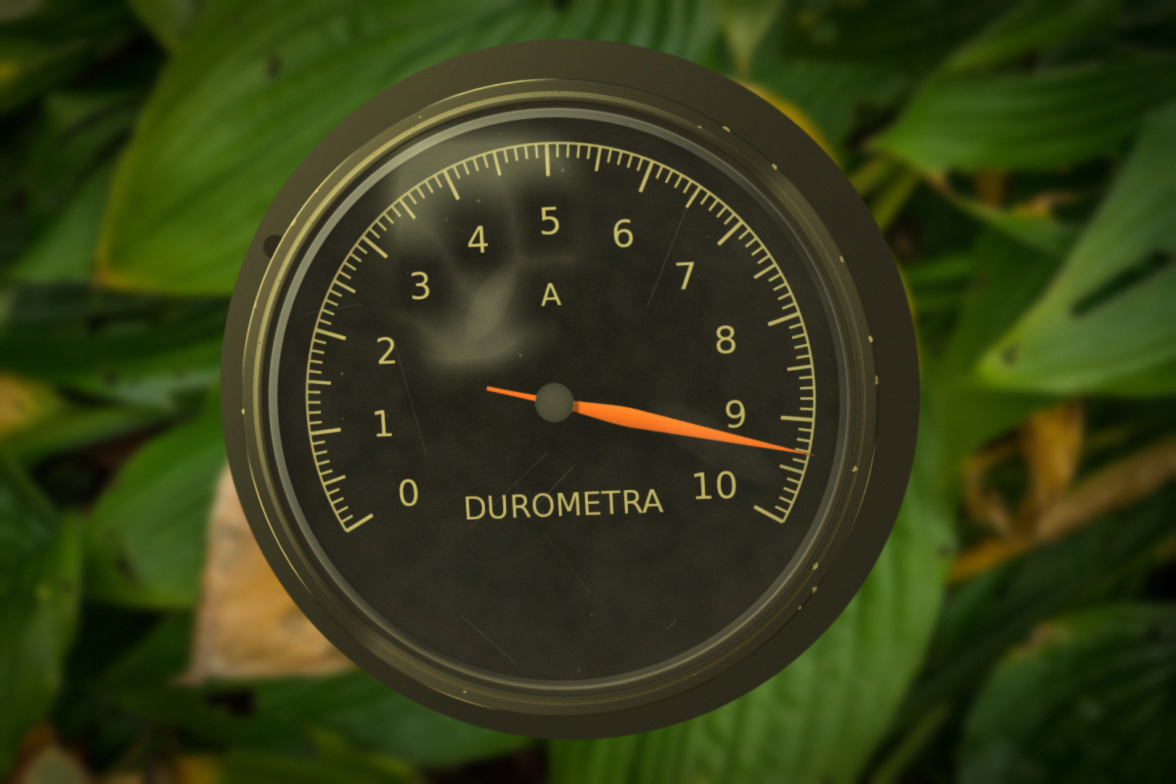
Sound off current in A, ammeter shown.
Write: 9.3 A
